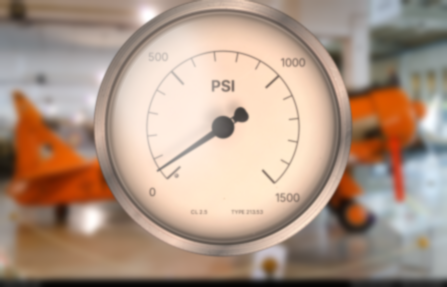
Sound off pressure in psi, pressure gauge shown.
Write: 50 psi
